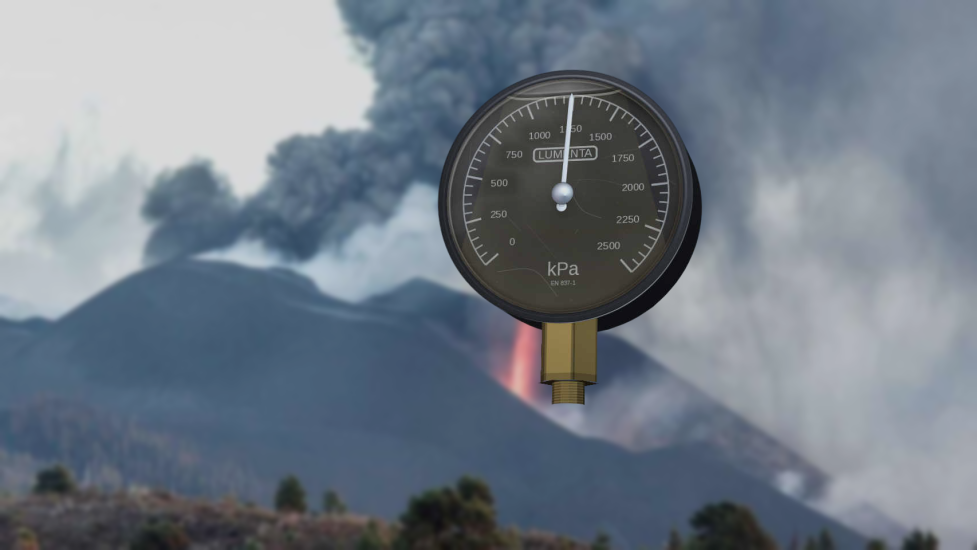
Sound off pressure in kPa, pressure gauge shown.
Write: 1250 kPa
